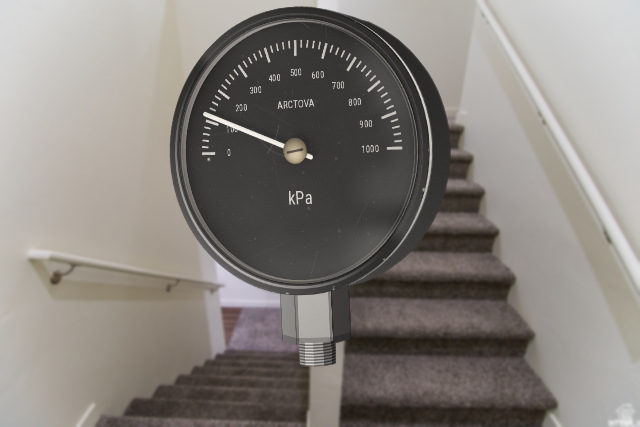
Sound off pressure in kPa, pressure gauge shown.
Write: 120 kPa
